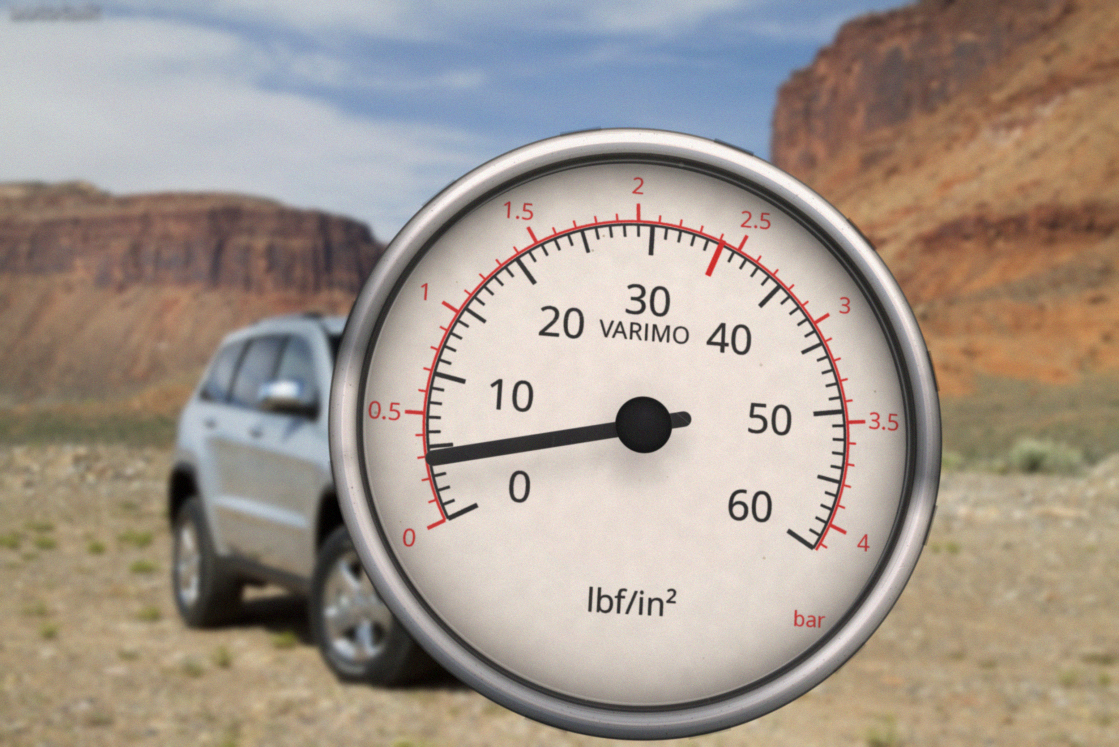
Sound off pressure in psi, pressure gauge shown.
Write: 4 psi
